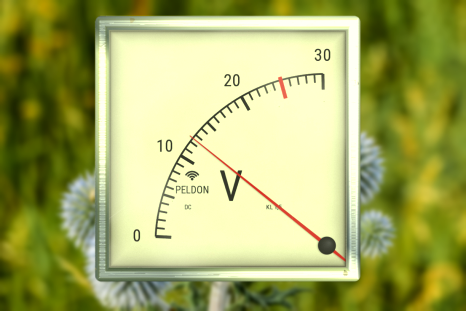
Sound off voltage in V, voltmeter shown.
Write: 12.5 V
